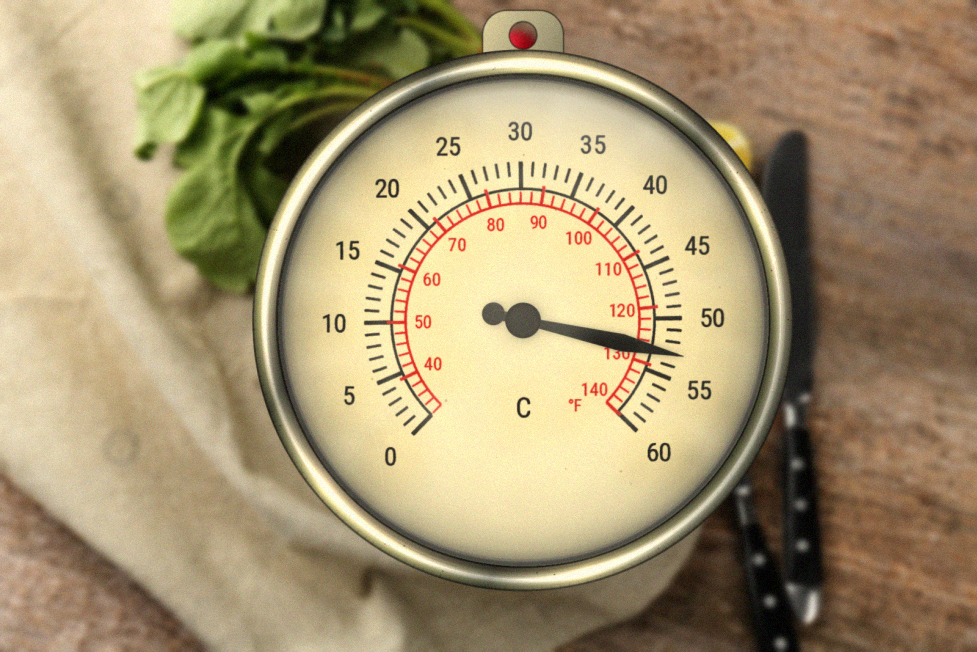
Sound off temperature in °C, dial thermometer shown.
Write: 53 °C
